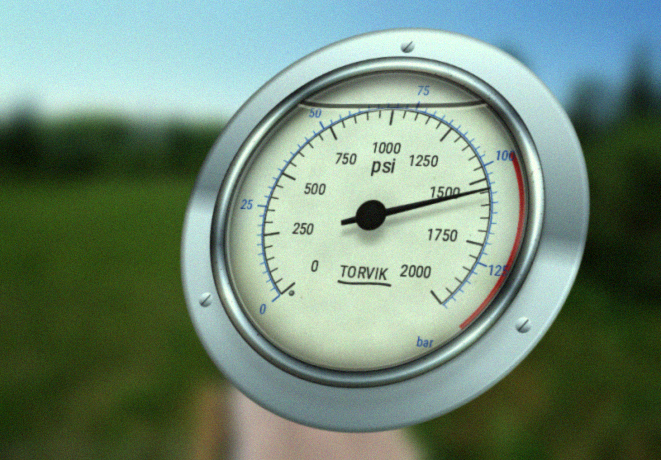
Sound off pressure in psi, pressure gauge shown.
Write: 1550 psi
